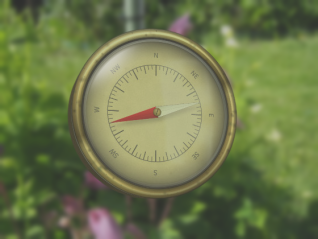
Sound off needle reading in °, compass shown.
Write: 255 °
